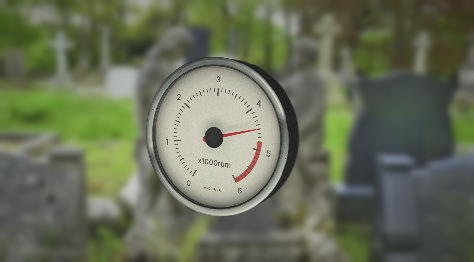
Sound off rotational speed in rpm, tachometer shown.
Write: 4500 rpm
